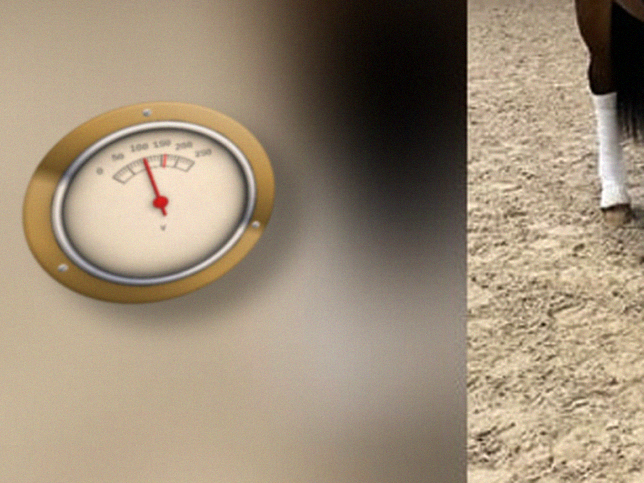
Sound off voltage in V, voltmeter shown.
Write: 100 V
